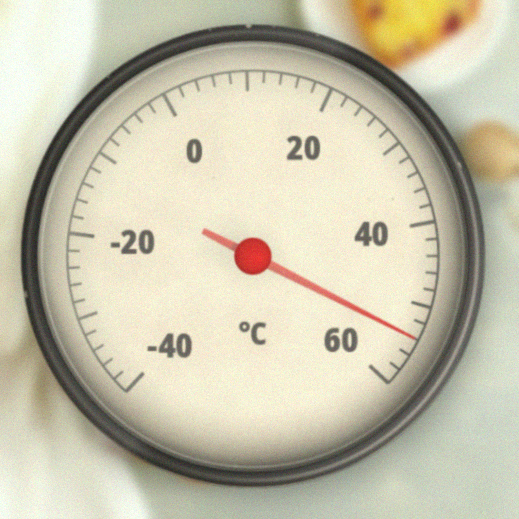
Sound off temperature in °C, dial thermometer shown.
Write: 54 °C
